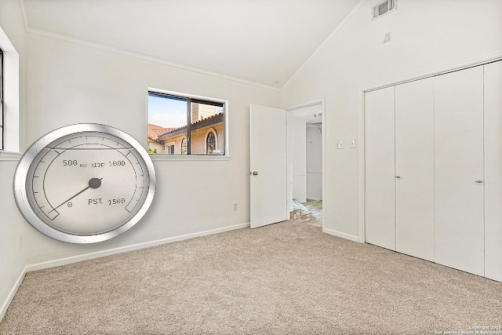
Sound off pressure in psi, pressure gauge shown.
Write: 50 psi
